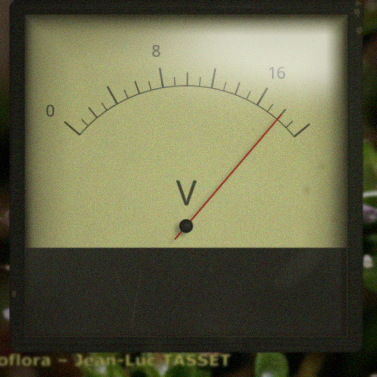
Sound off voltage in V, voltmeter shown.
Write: 18 V
